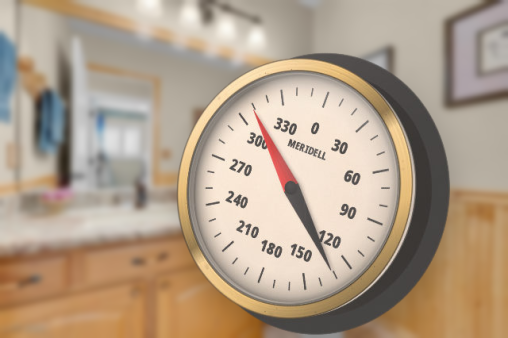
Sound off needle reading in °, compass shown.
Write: 310 °
